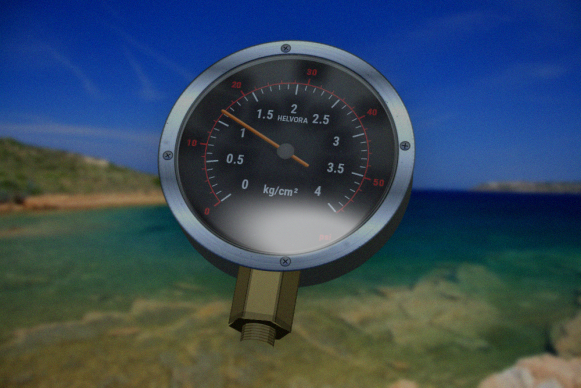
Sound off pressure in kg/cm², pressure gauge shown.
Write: 1.1 kg/cm²
